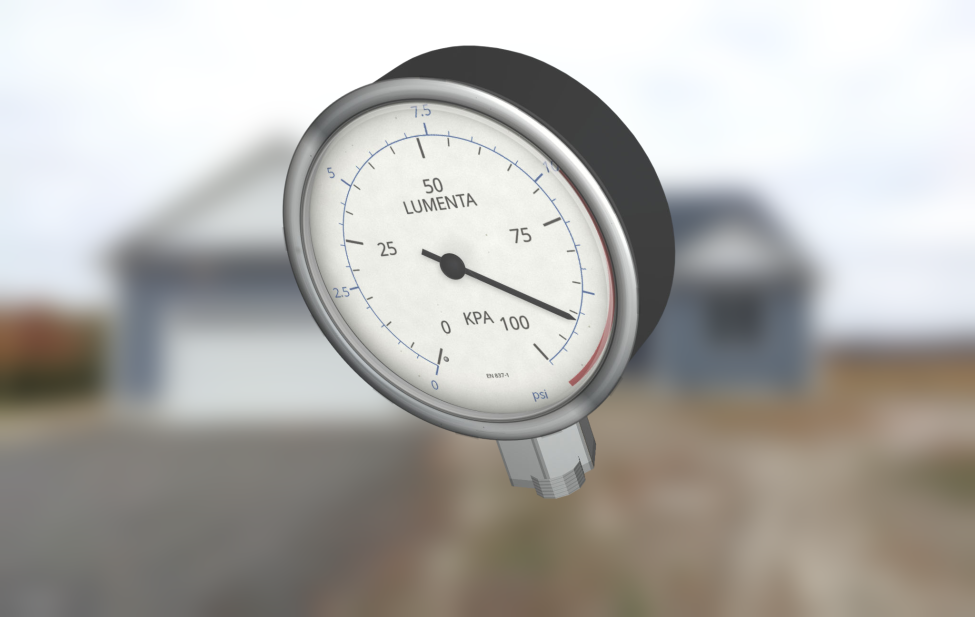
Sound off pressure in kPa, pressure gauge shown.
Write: 90 kPa
